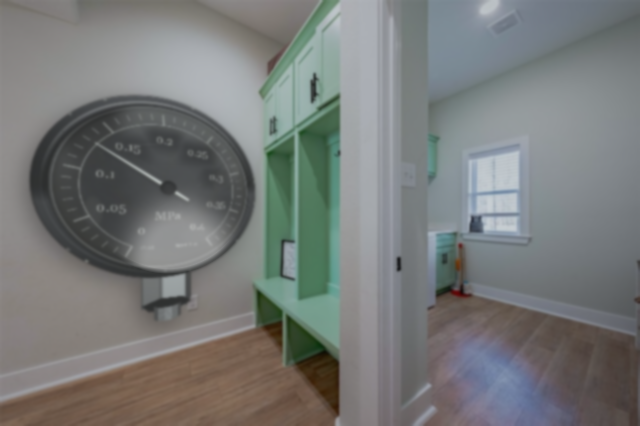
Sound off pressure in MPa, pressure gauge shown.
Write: 0.13 MPa
